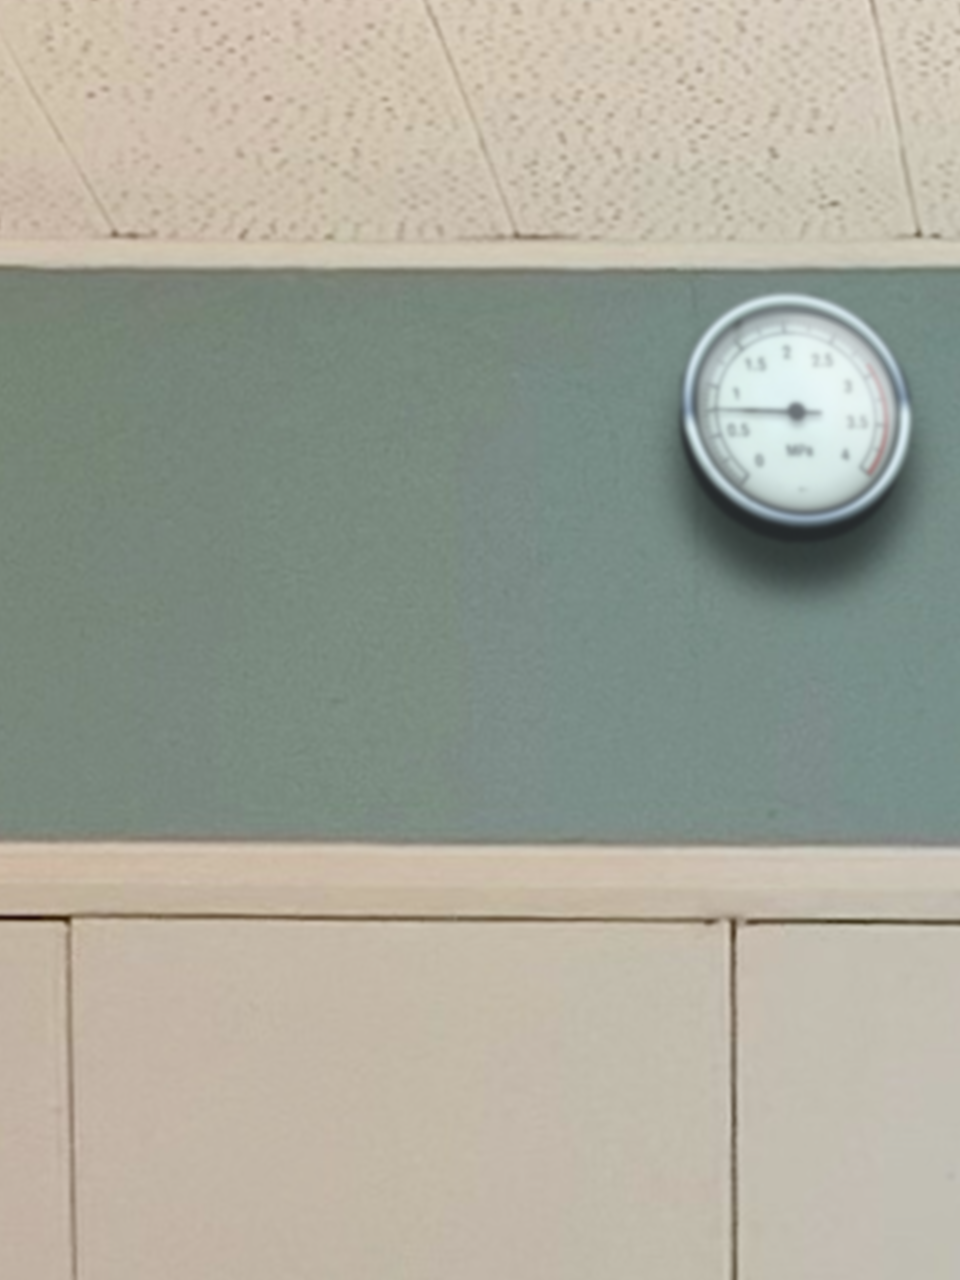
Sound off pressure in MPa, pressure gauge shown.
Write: 0.75 MPa
